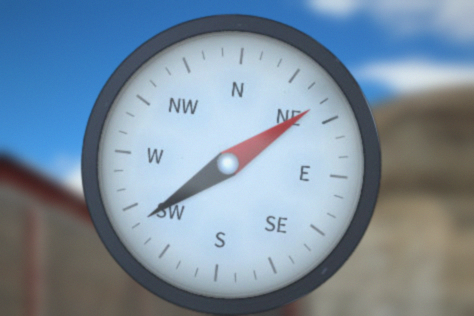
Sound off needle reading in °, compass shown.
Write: 50 °
